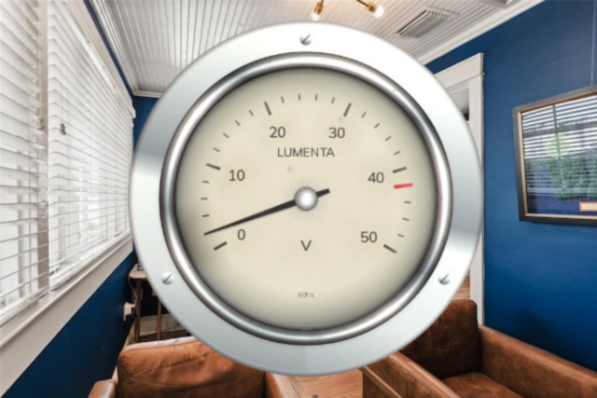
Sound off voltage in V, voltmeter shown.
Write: 2 V
